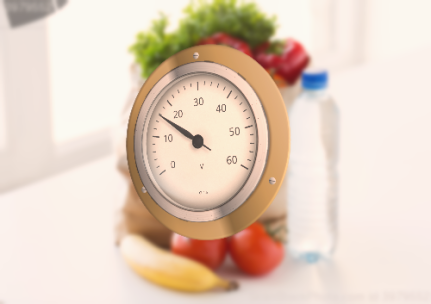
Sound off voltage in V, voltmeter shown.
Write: 16 V
